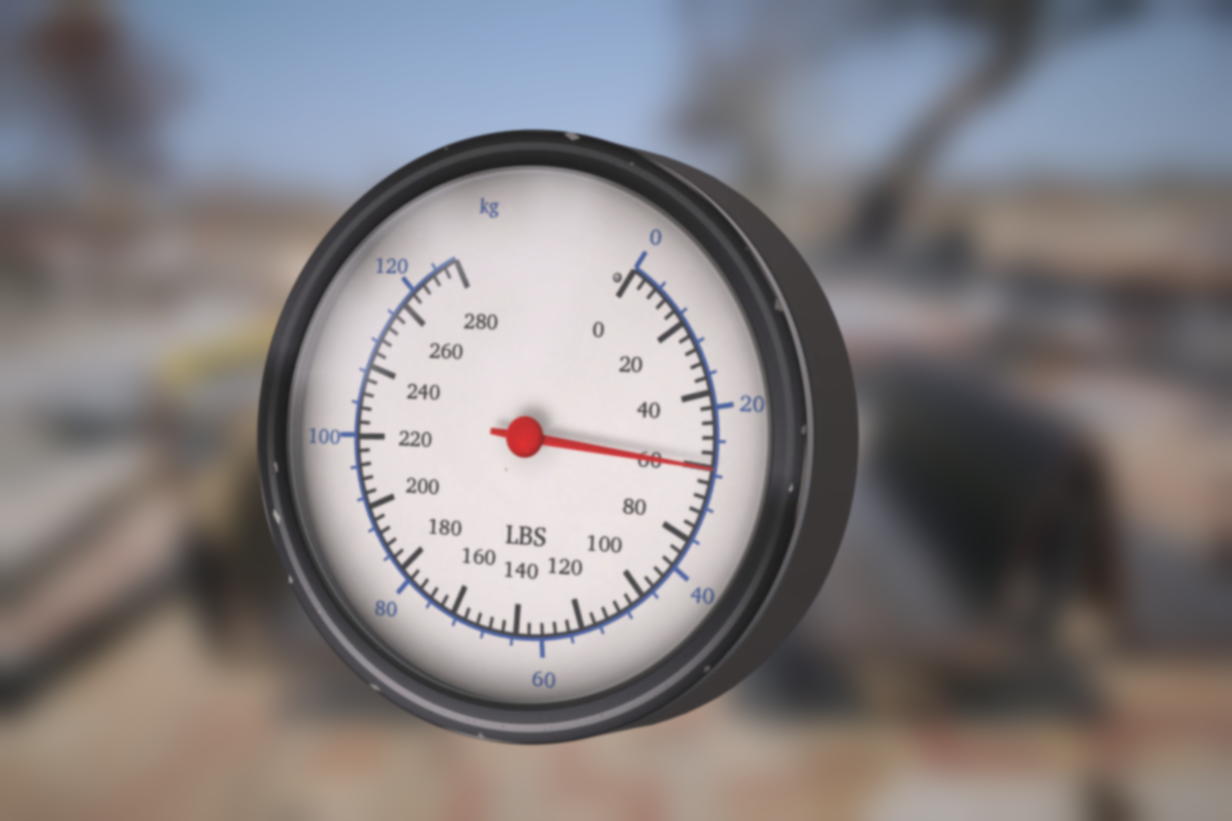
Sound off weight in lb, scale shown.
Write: 60 lb
